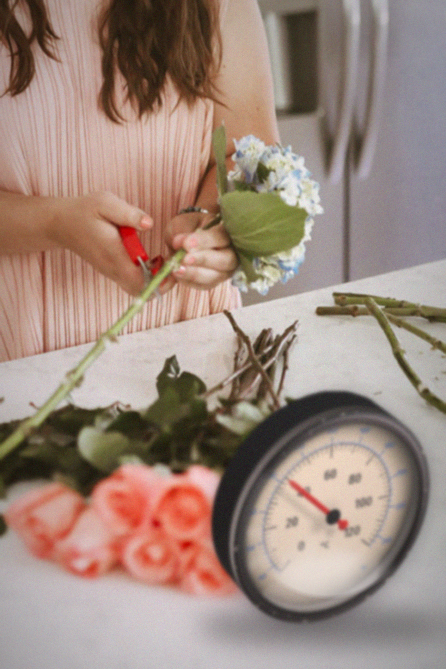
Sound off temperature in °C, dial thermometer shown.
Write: 40 °C
